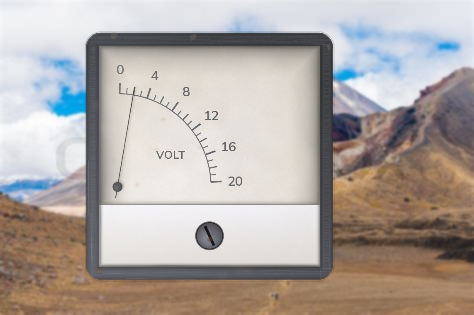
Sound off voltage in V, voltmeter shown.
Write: 2 V
